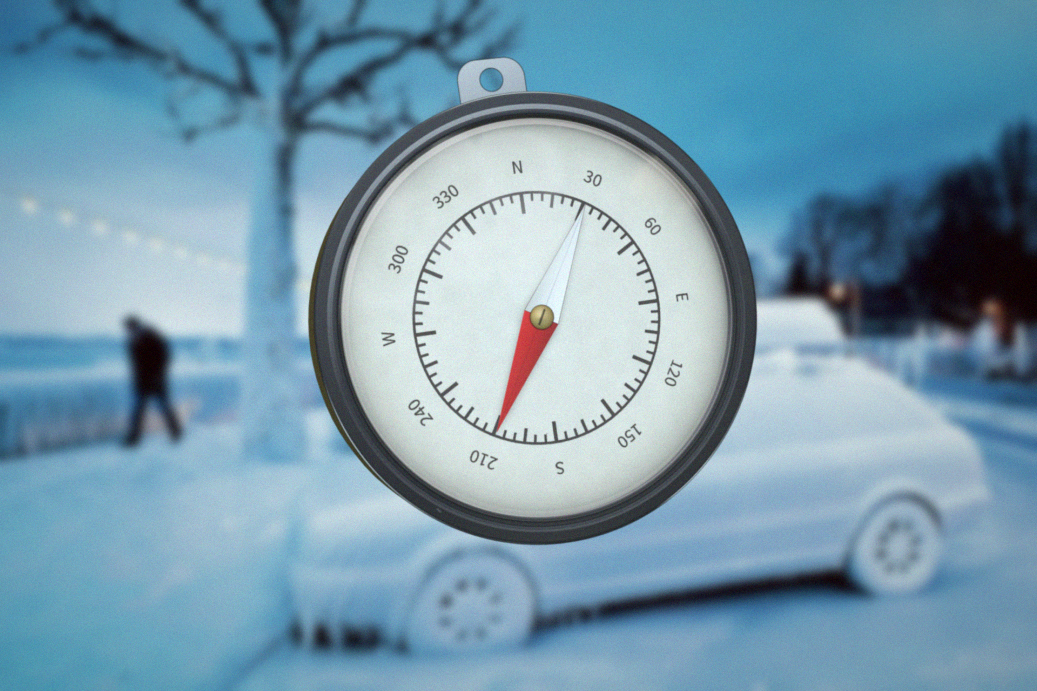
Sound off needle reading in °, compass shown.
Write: 210 °
